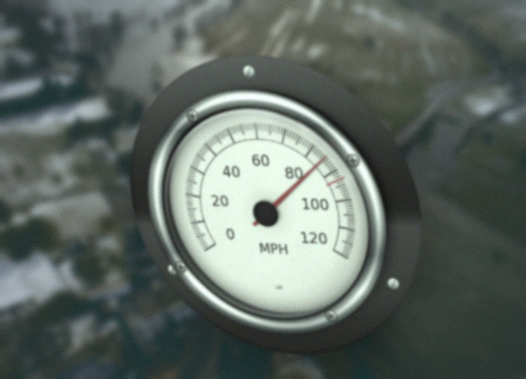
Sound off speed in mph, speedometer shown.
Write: 85 mph
